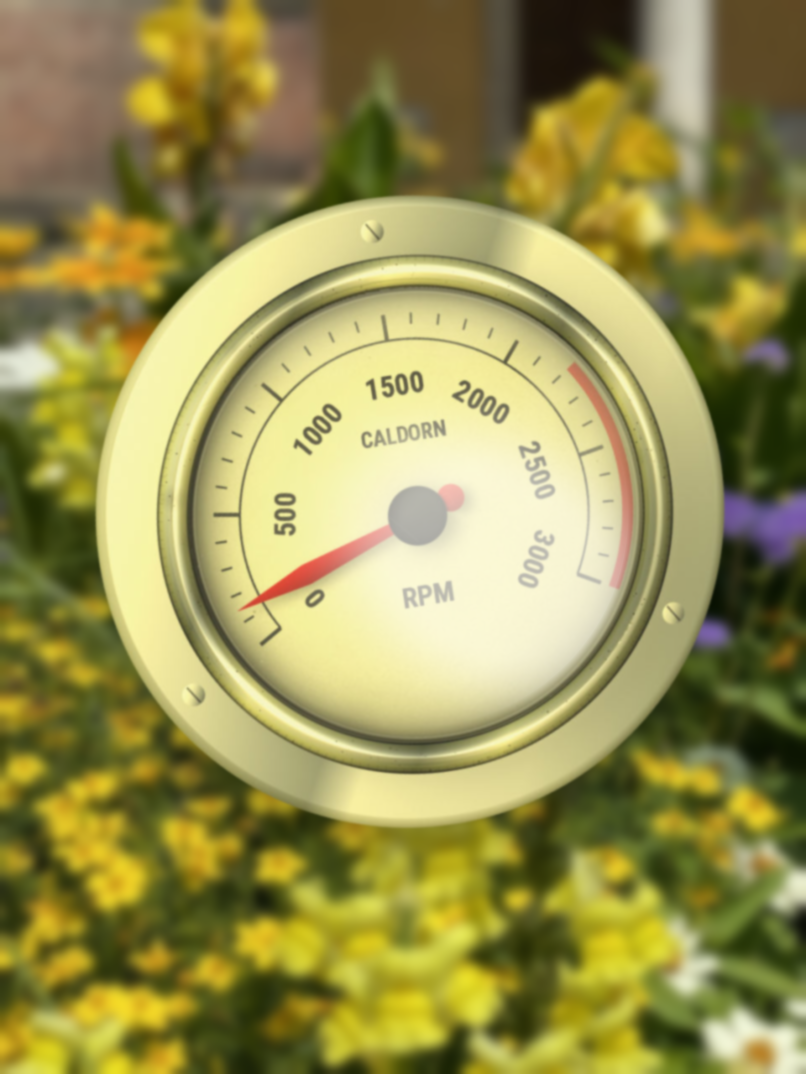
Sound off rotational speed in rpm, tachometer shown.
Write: 150 rpm
